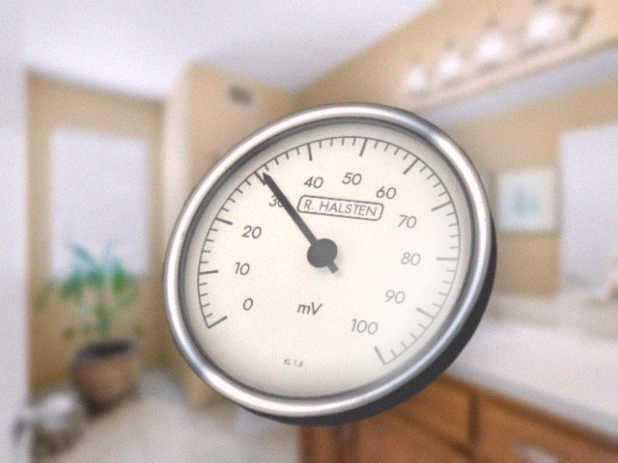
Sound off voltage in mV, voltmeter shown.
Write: 31 mV
